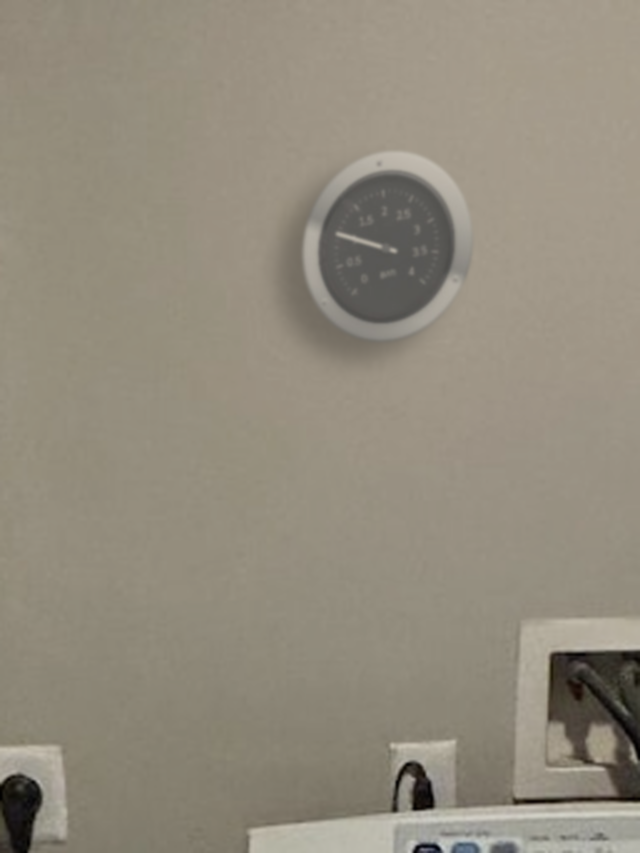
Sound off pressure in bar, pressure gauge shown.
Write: 1 bar
